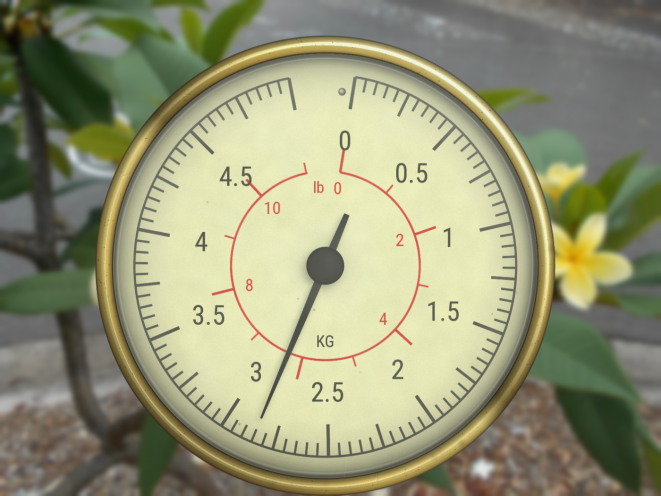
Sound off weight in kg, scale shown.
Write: 2.85 kg
